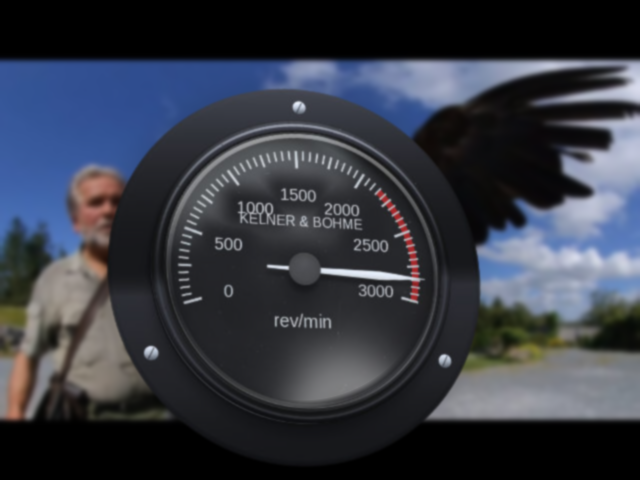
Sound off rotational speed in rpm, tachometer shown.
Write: 2850 rpm
